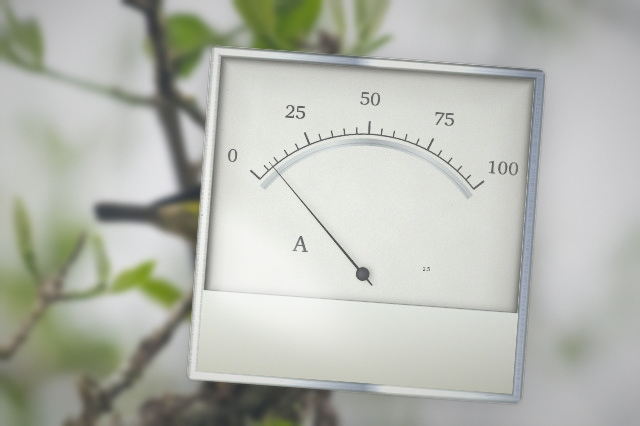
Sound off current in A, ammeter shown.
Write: 7.5 A
